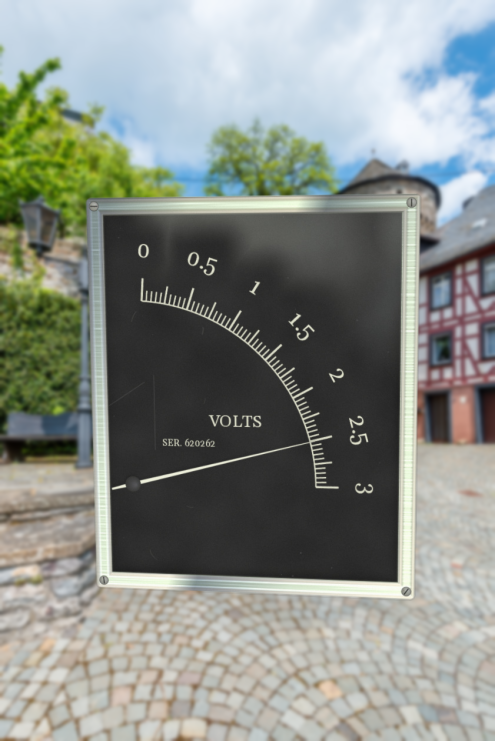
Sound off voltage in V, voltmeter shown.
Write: 2.5 V
